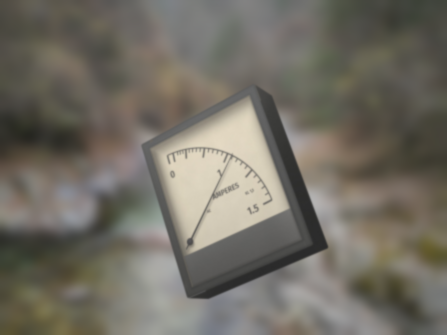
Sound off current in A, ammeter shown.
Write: 1.05 A
